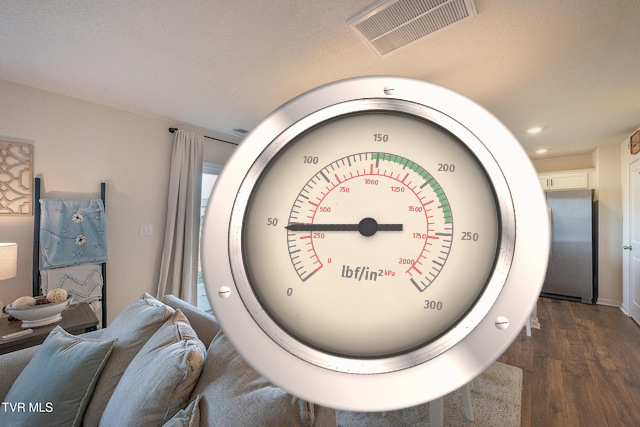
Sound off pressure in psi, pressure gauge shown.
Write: 45 psi
